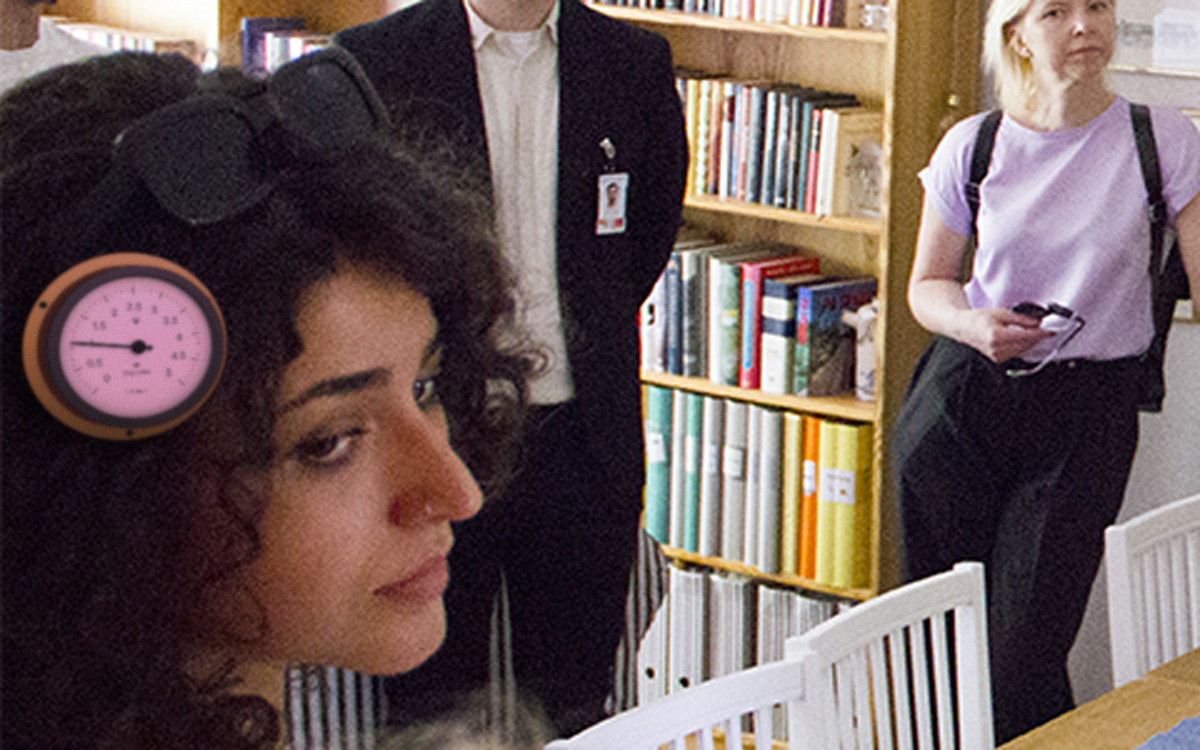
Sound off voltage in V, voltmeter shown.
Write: 1 V
